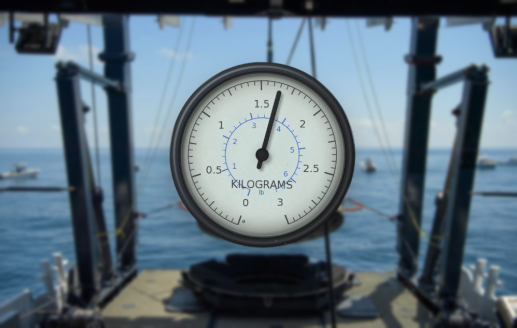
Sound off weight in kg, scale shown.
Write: 1.65 kg
